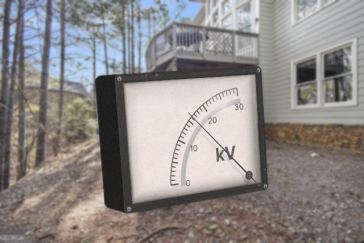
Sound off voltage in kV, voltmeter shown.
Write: 16 kV
